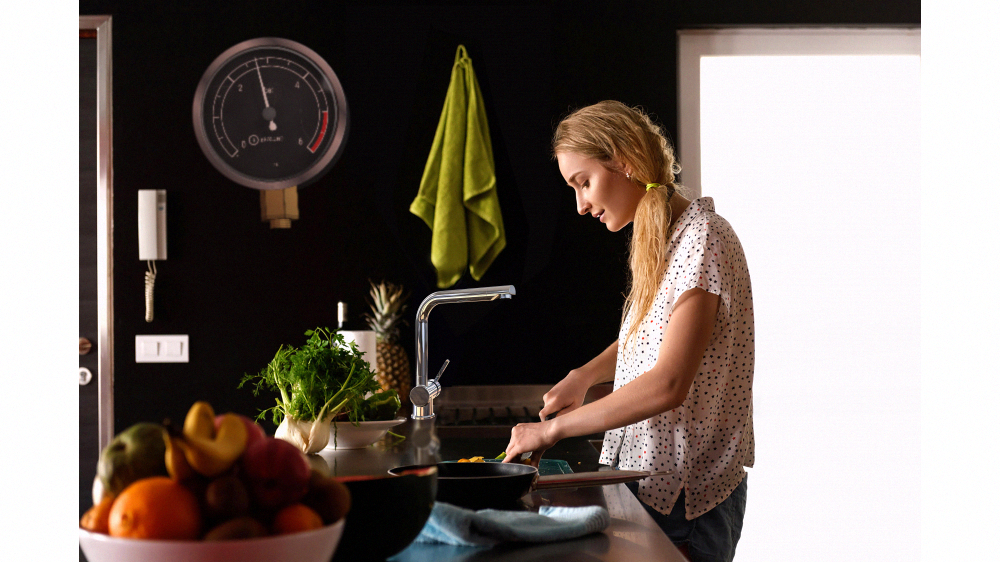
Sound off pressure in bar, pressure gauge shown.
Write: 2.75 bar
